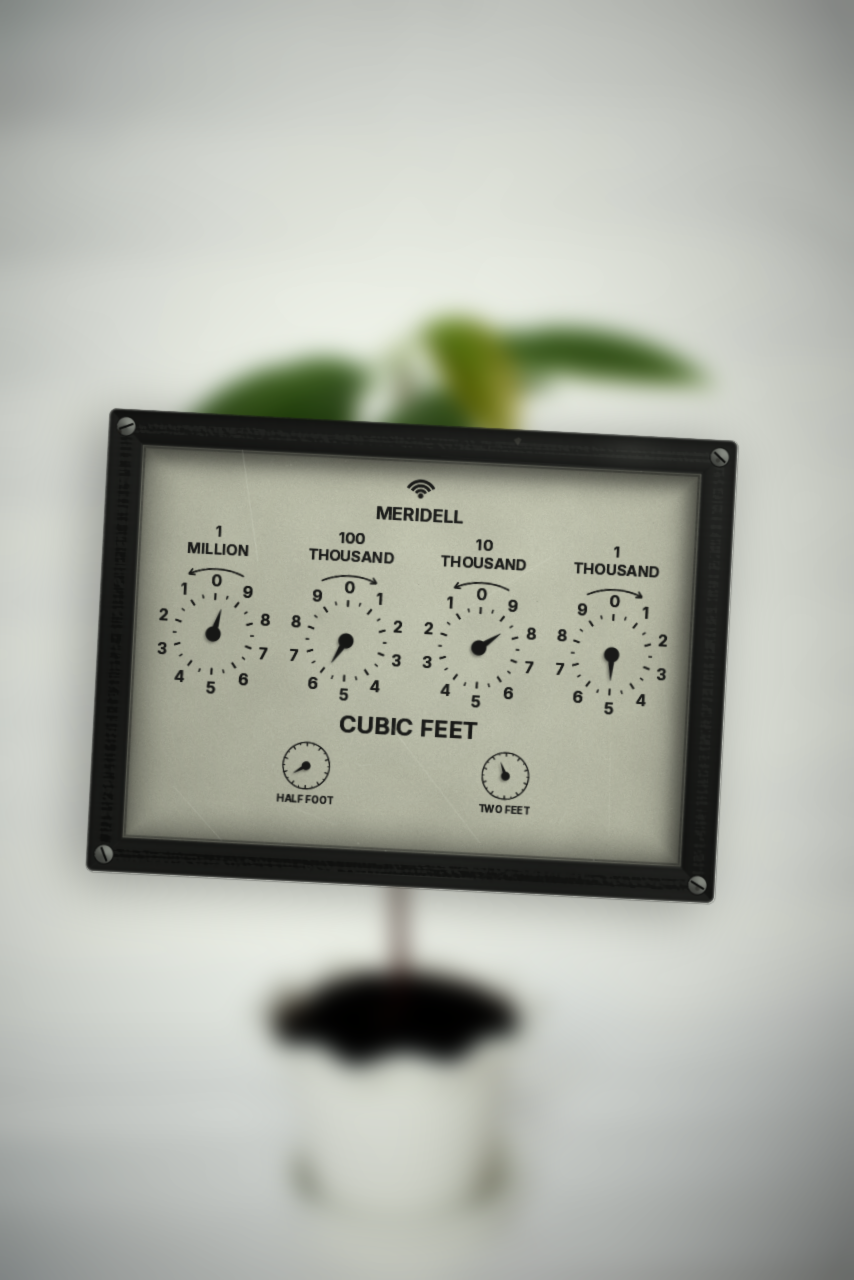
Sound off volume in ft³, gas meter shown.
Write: 958500 ft³
